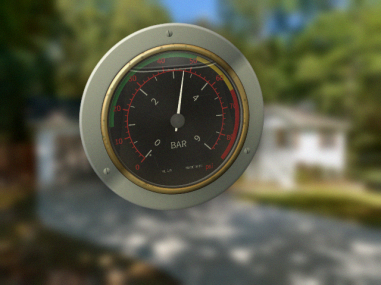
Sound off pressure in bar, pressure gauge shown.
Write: 3.25 bar
